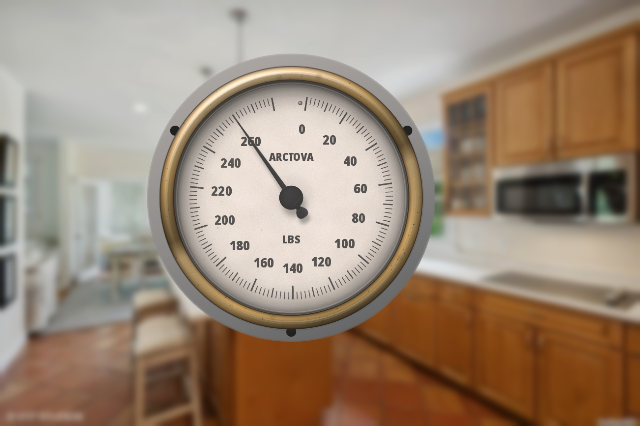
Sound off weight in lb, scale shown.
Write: 260 lb
